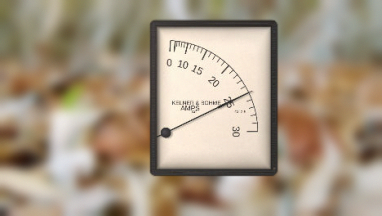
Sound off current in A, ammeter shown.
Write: 25 A
